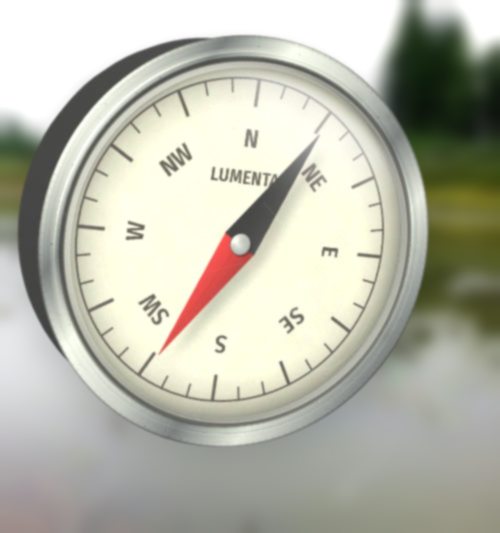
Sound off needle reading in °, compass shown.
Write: 210 °
